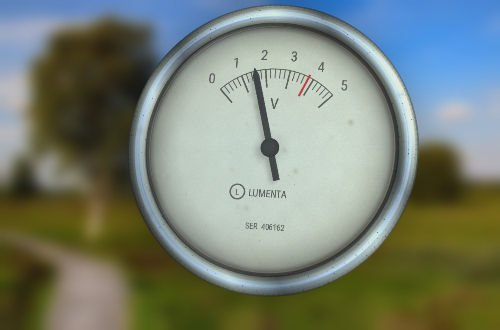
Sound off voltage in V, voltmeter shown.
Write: 1.6 V
